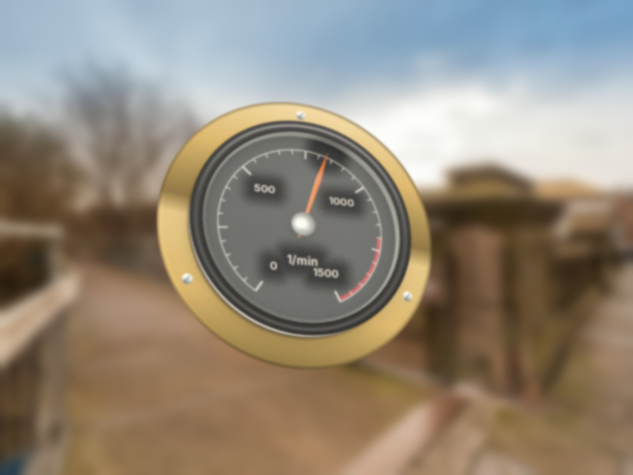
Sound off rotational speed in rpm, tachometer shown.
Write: 825 rpm
